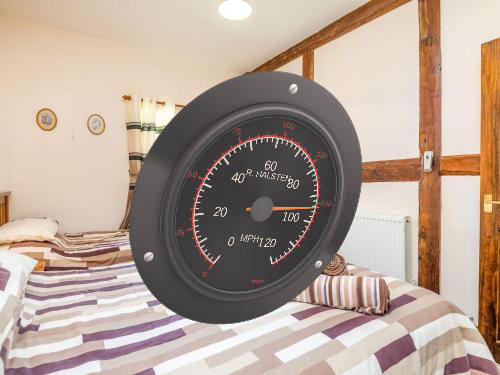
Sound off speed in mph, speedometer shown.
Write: 94 mph
